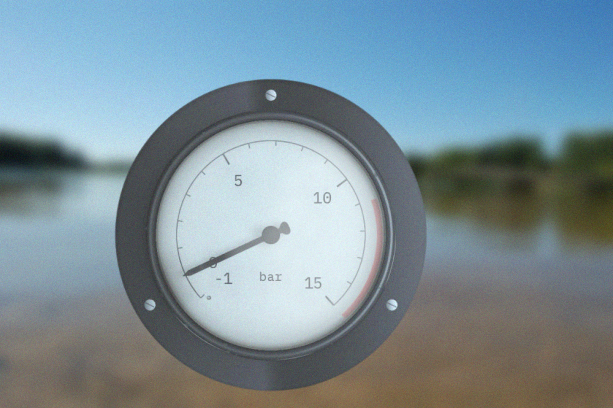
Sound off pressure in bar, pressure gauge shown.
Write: 0 bar
